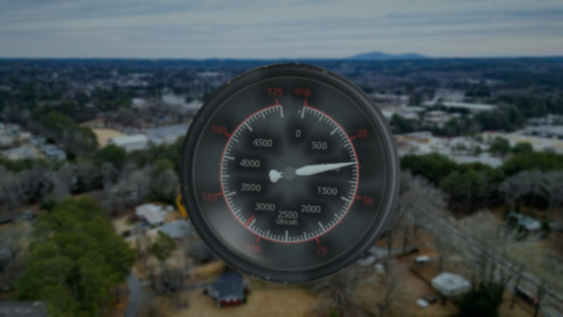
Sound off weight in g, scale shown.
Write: 1000 g
